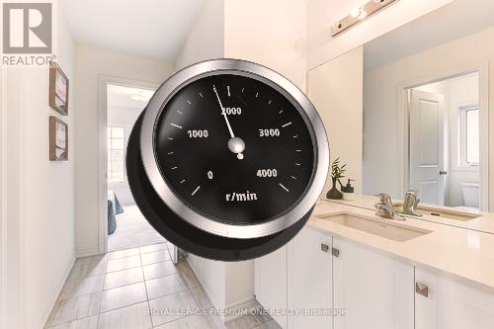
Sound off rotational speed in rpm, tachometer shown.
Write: 1800 rpm
